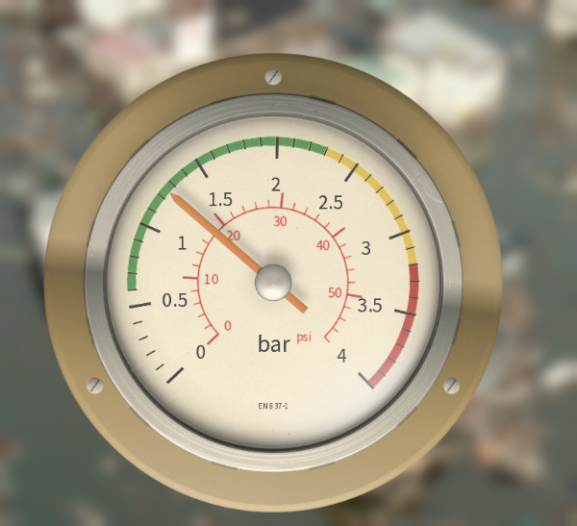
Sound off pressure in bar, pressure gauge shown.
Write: 1.25 bar
